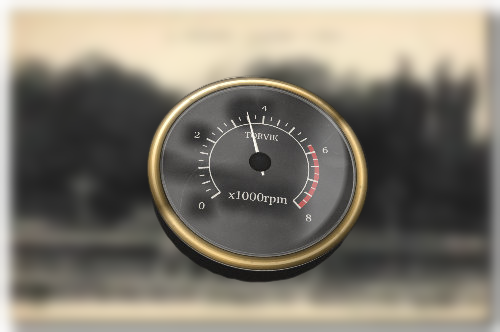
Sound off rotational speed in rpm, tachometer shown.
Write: 3500 rpm
